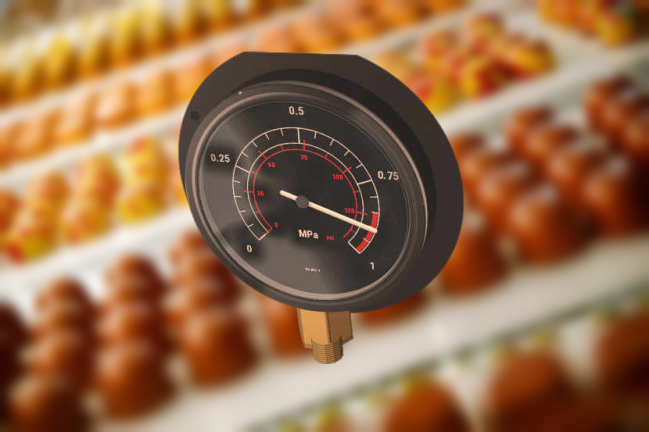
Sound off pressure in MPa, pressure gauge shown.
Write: 0.9 MPa
